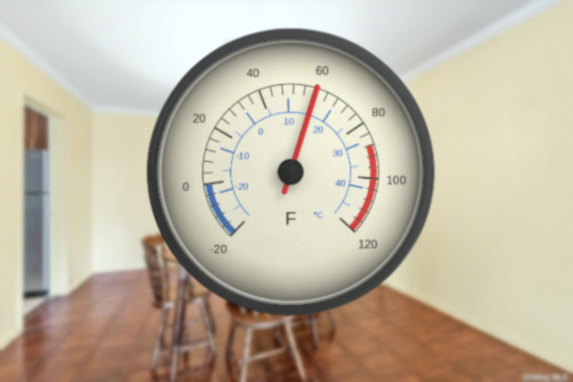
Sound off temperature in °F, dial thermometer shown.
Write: 60 °F
